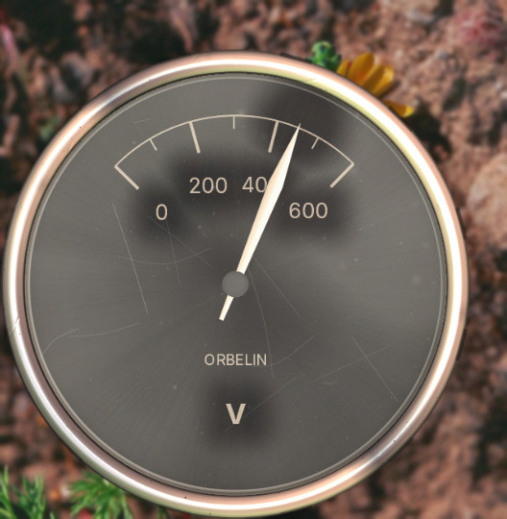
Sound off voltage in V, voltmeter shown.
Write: 450 V
